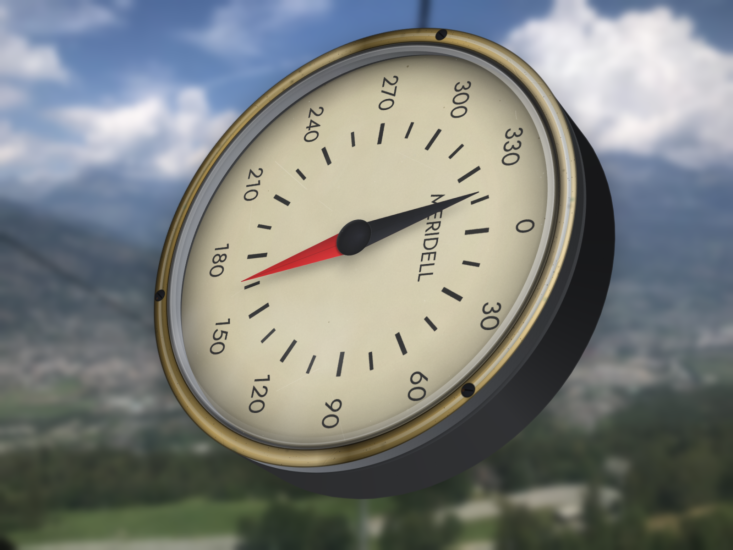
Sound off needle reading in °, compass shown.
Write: 165 °
